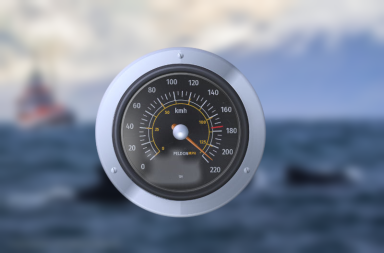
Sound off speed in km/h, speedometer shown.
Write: 215 km/h
